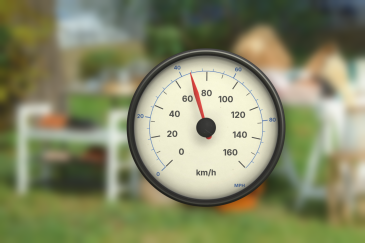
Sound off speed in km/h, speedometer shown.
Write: 70 km/h
